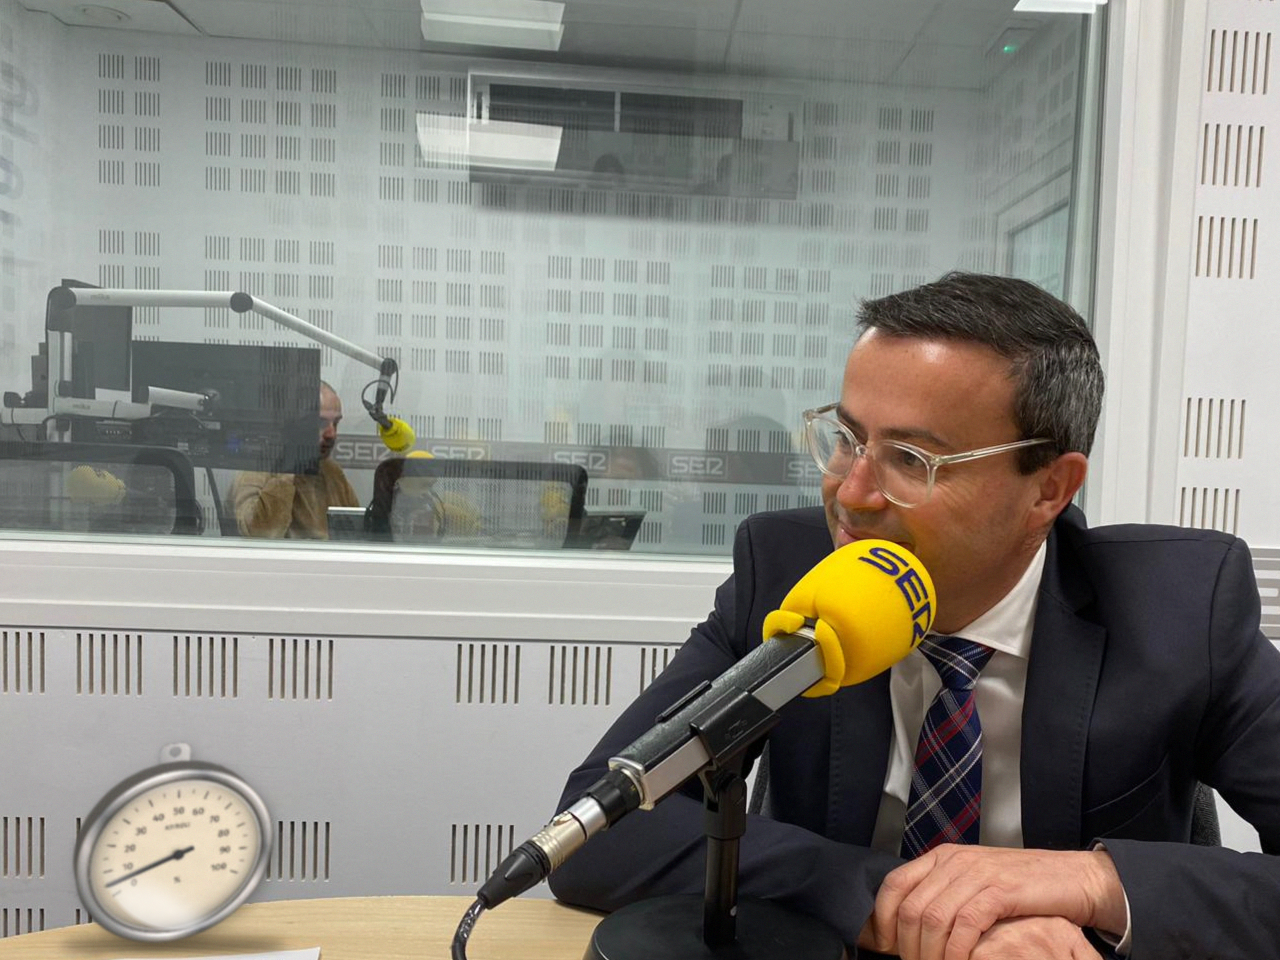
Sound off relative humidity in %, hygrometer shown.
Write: 5 %
